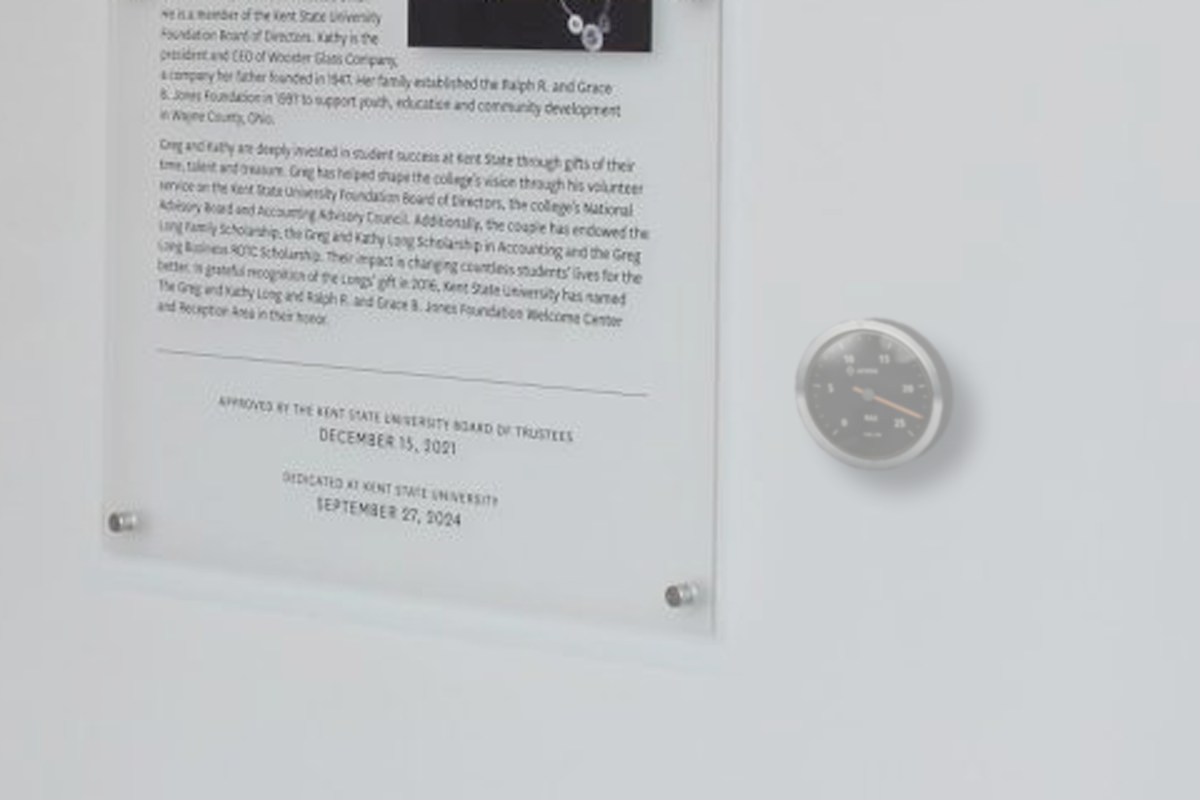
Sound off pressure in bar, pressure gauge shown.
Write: 23 bar
